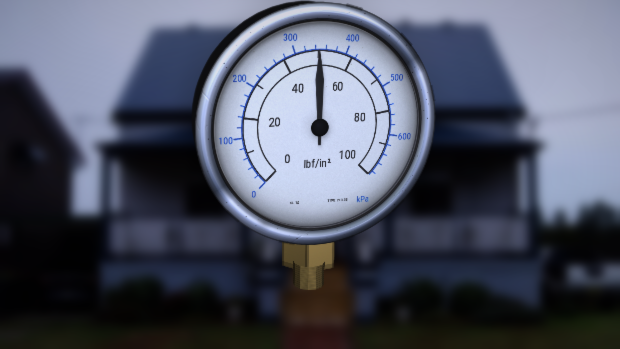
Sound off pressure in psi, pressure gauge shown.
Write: 50 psi
